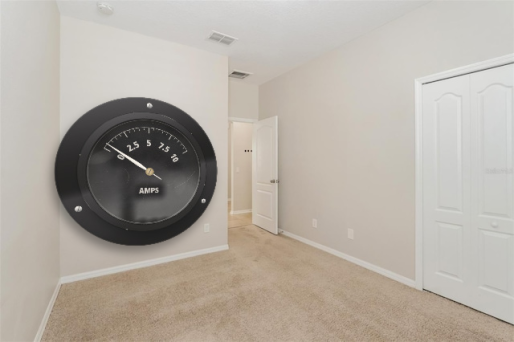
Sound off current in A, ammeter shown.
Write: 0.5 A
